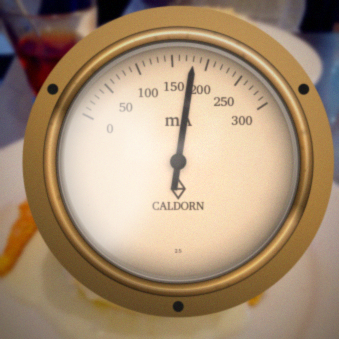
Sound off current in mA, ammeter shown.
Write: 180 mA
